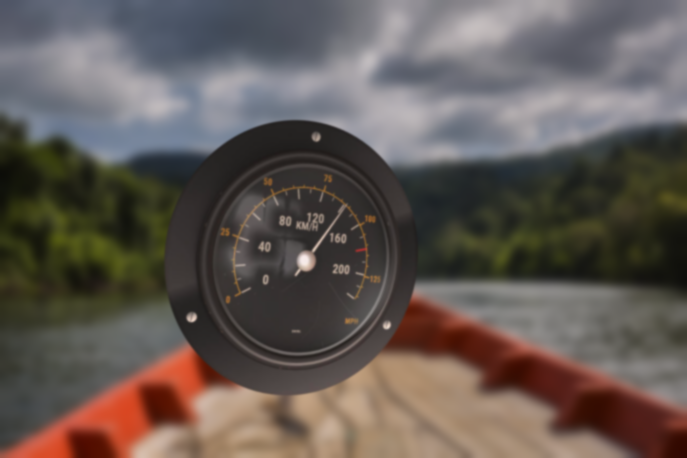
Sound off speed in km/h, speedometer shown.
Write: 140 km/h
